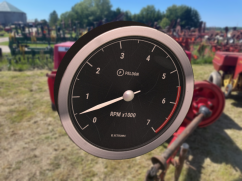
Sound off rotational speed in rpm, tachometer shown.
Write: 500 rpm
